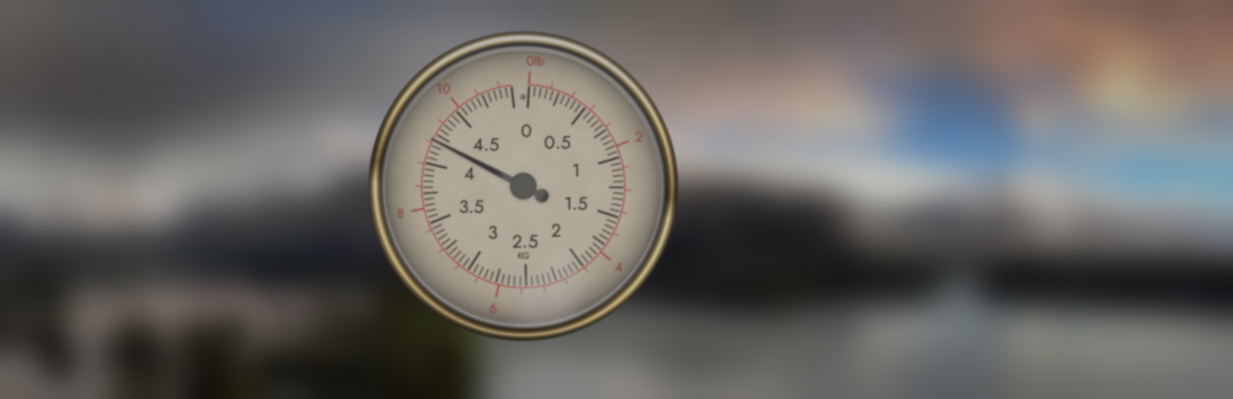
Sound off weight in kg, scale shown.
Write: 4.2 kg
